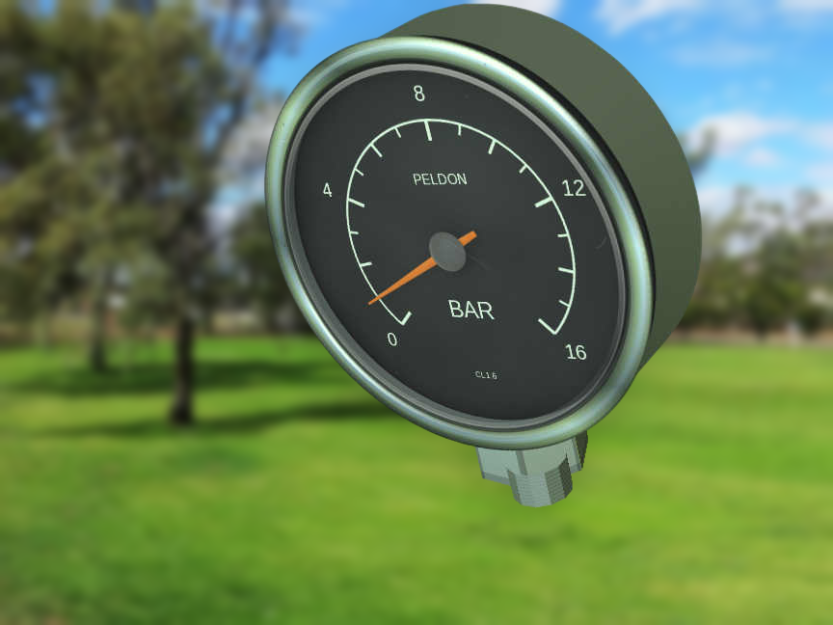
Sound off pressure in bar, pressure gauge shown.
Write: 1 bar
